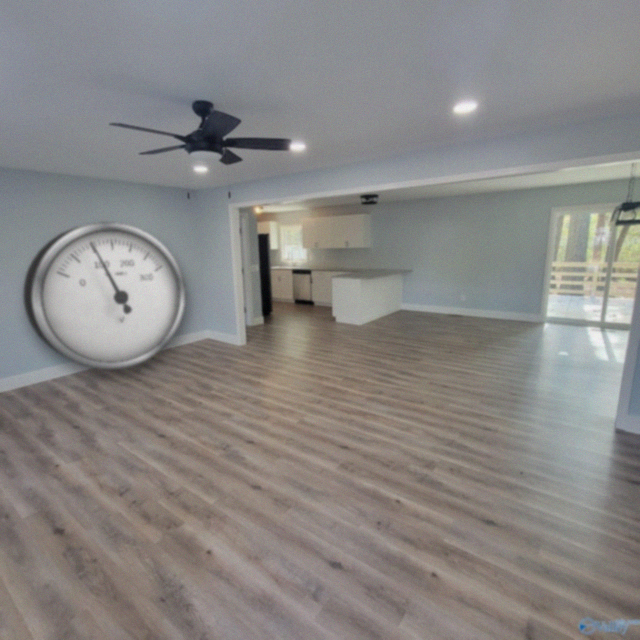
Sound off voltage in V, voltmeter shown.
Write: 100 V
